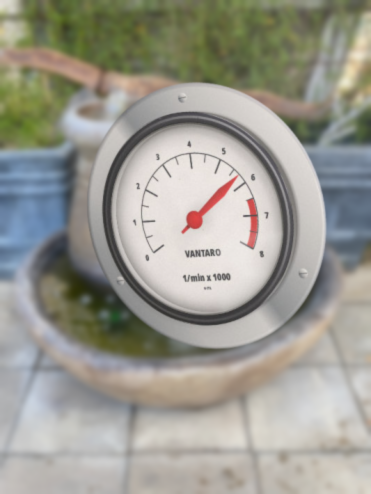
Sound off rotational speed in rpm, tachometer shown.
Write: 5750 rpm
